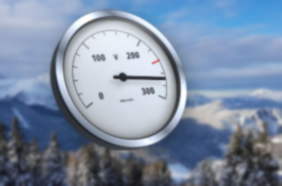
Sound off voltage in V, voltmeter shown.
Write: 270 V
